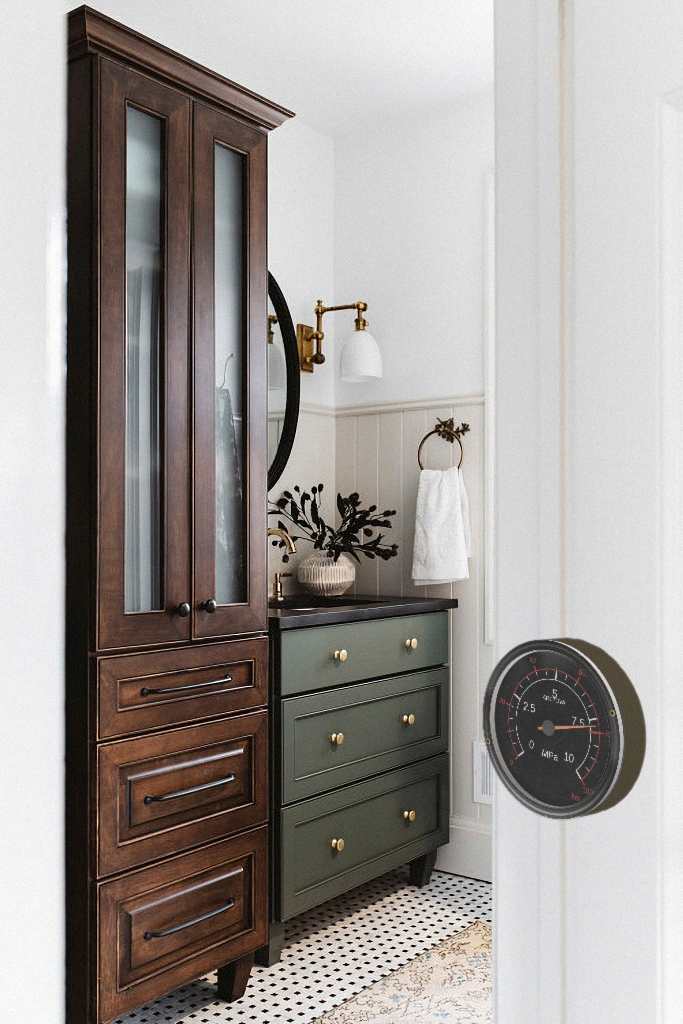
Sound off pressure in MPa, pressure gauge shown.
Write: 7.75 MPa
